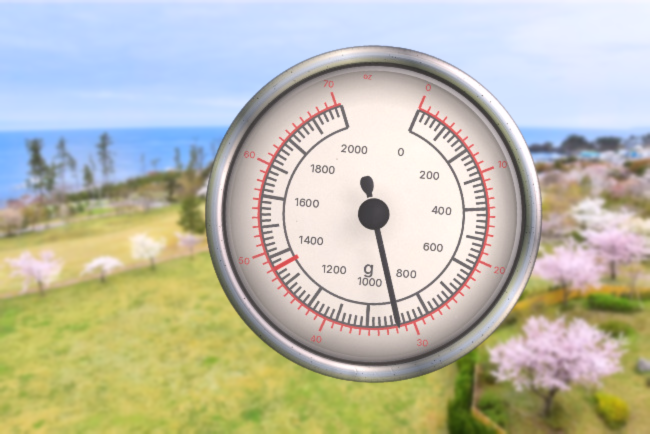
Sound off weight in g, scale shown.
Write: 900 g
